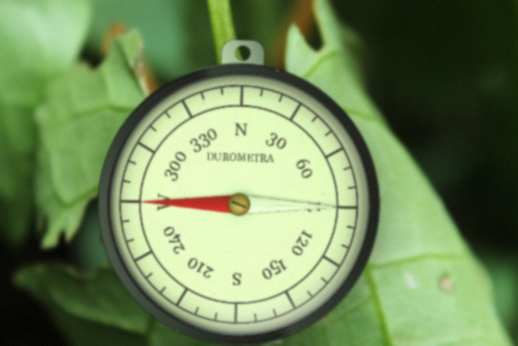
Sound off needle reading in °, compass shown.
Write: 270 °
